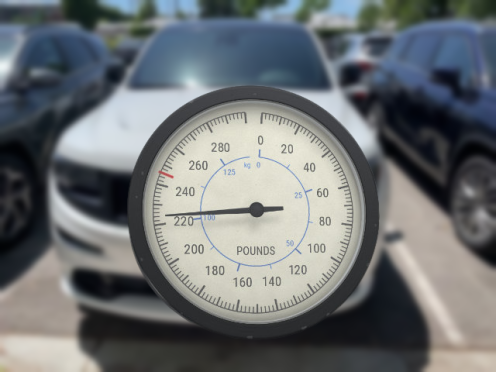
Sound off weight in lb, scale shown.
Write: 224 lb
